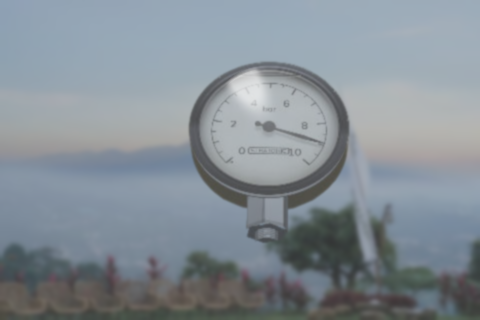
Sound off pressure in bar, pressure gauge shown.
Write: 9 bar
